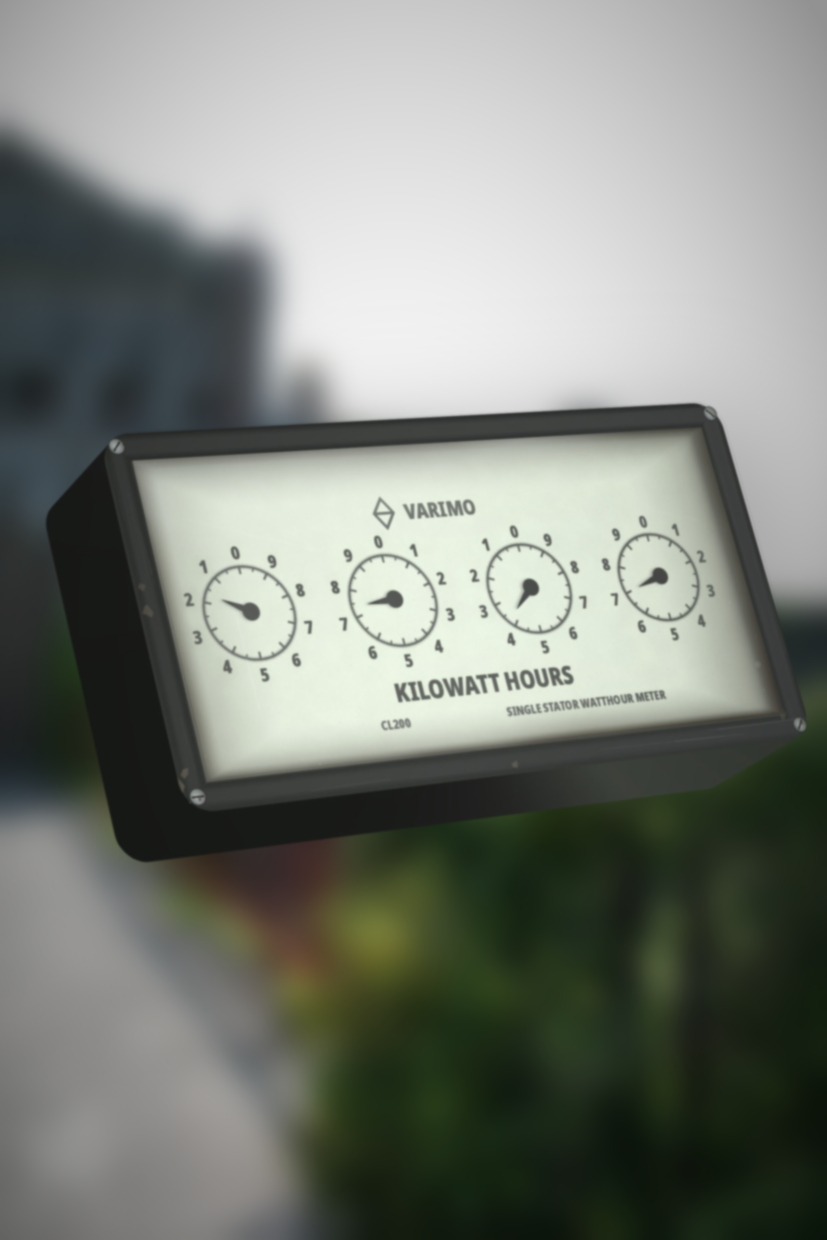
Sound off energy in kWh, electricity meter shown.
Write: 1737 kWh
